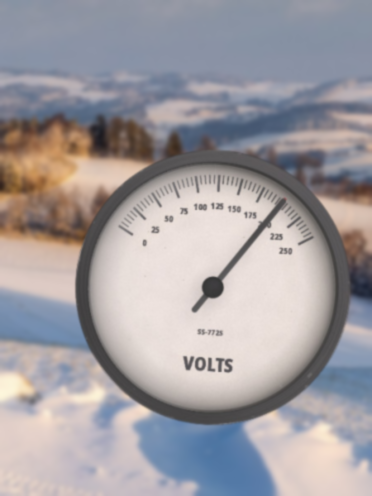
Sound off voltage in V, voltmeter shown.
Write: 200 V
